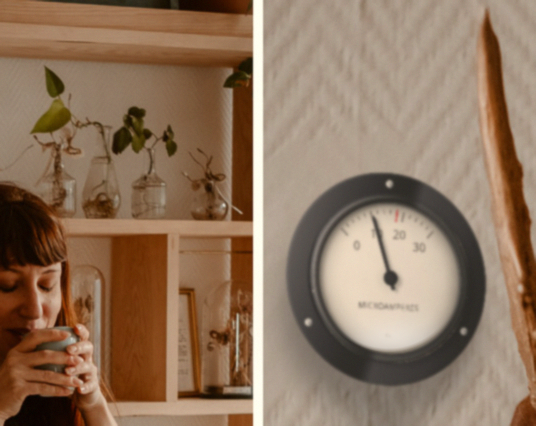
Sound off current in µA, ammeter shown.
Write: 10 µA
